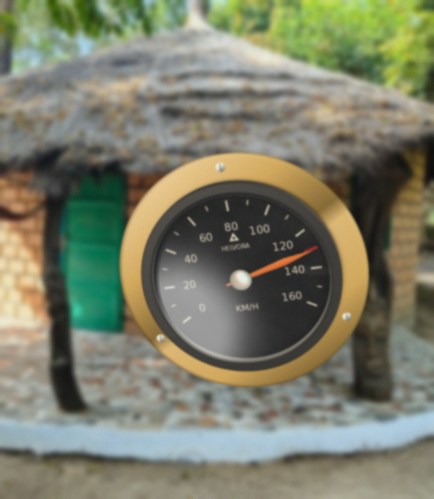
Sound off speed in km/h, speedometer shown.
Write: 130 km/h
